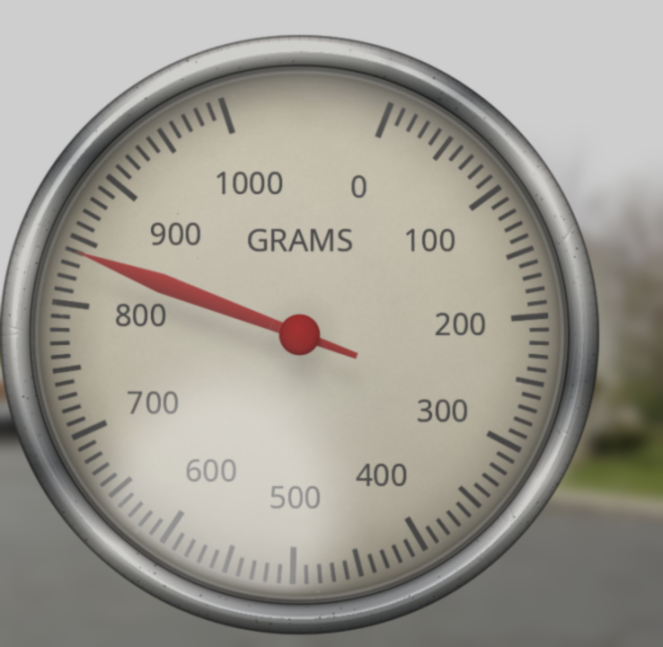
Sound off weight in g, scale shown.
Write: 840 g
